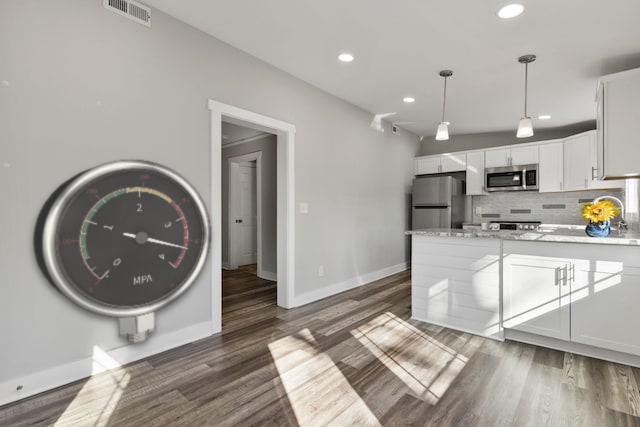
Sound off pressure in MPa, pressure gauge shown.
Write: 3.6 MPa
